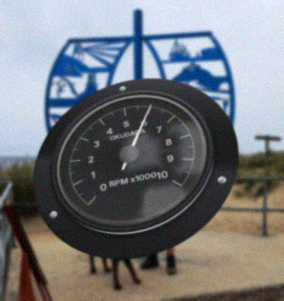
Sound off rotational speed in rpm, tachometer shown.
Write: 6000 rpm
